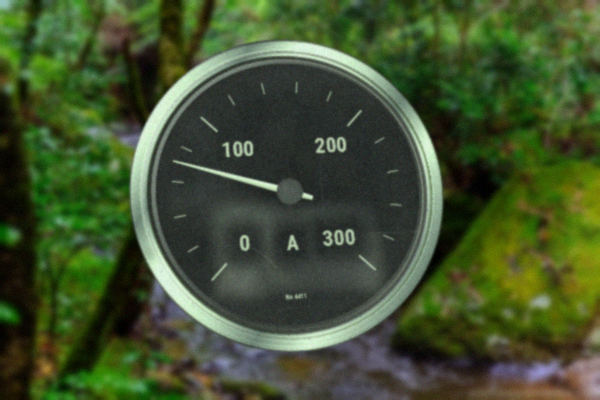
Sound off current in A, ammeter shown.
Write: 70 A
